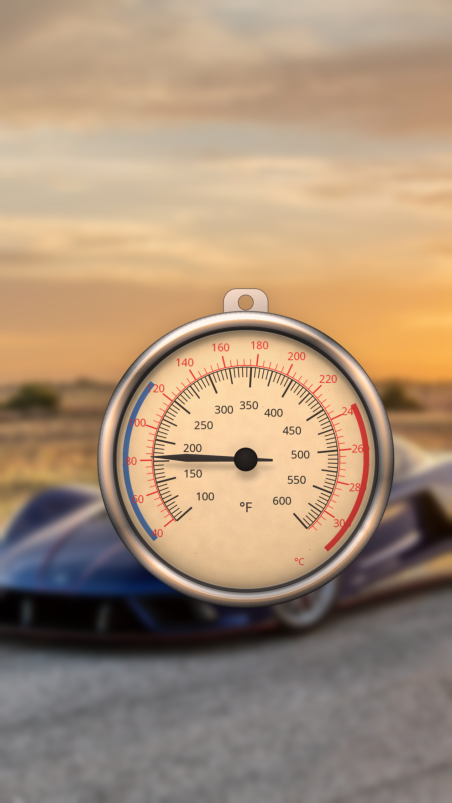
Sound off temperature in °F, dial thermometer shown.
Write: 180 °F
